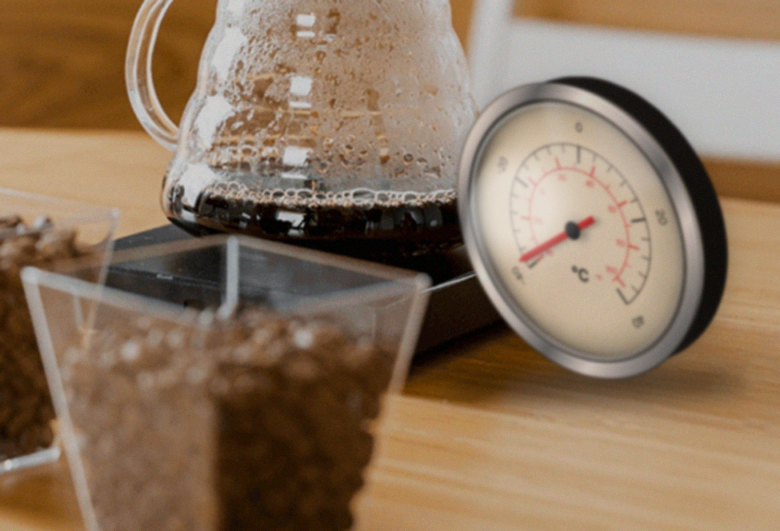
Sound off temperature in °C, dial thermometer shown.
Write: -38 °C
